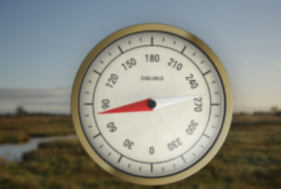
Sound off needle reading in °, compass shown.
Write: 80 °
